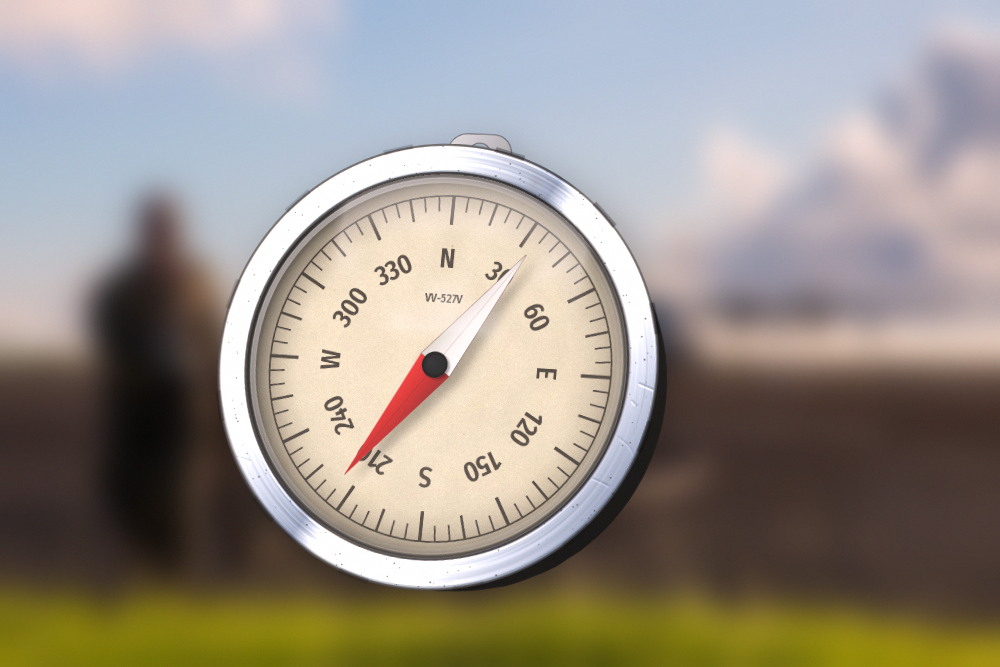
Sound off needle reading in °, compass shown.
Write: 215 °
